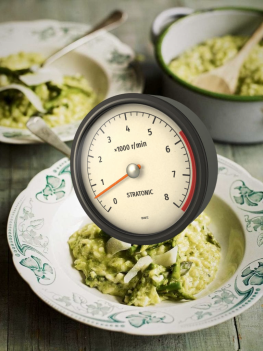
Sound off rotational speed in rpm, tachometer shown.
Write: 600 rpm
